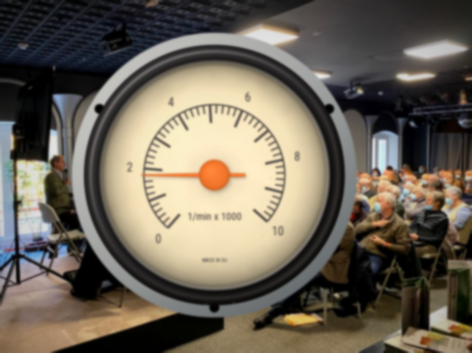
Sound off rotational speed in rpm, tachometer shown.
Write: 1800 rpm
